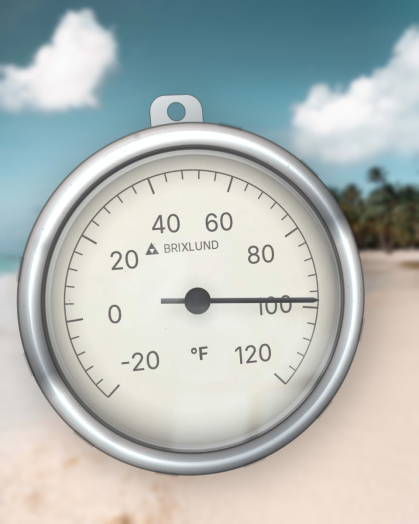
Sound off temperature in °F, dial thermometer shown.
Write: 98 °F
